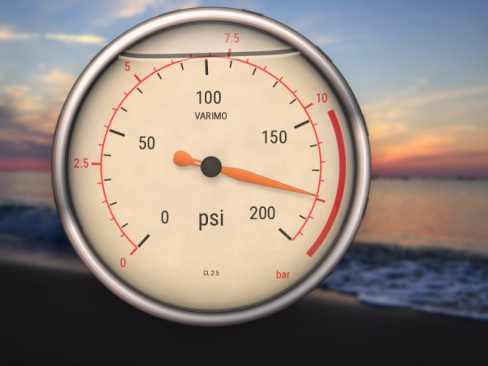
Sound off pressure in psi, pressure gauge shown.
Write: 180 psi
